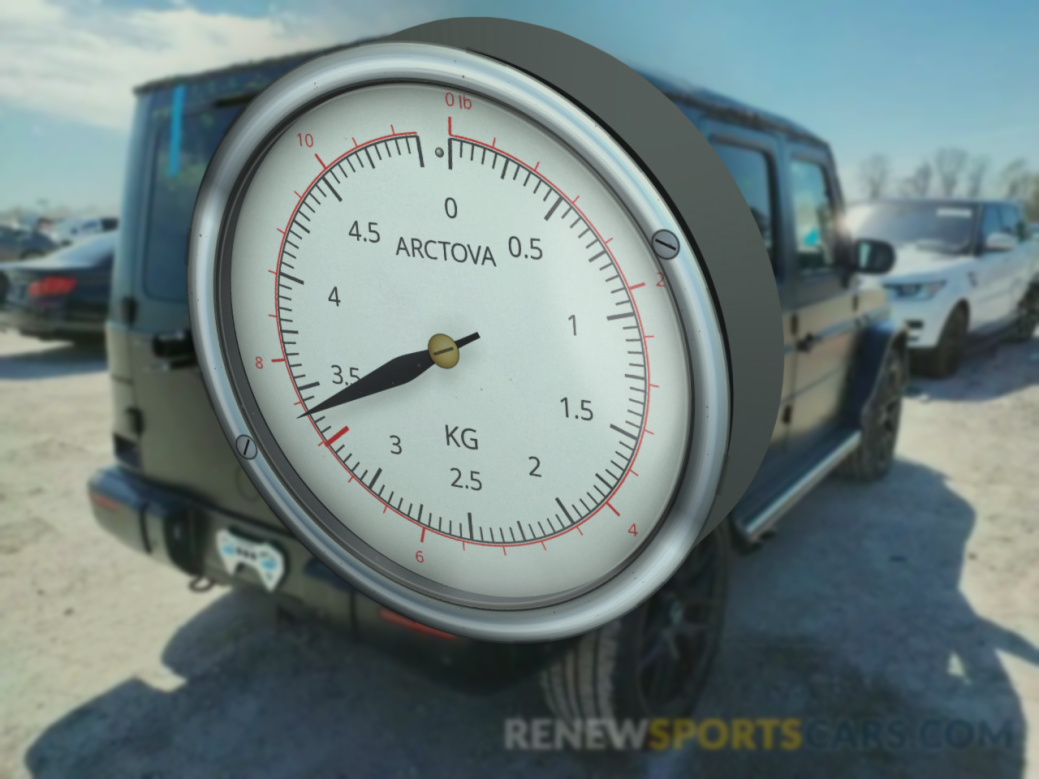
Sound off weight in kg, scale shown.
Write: 3.4 kg
